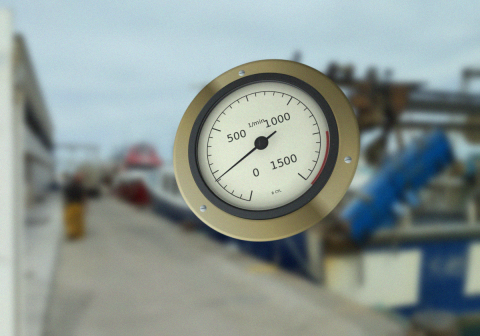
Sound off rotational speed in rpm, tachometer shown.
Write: 200 rpm
